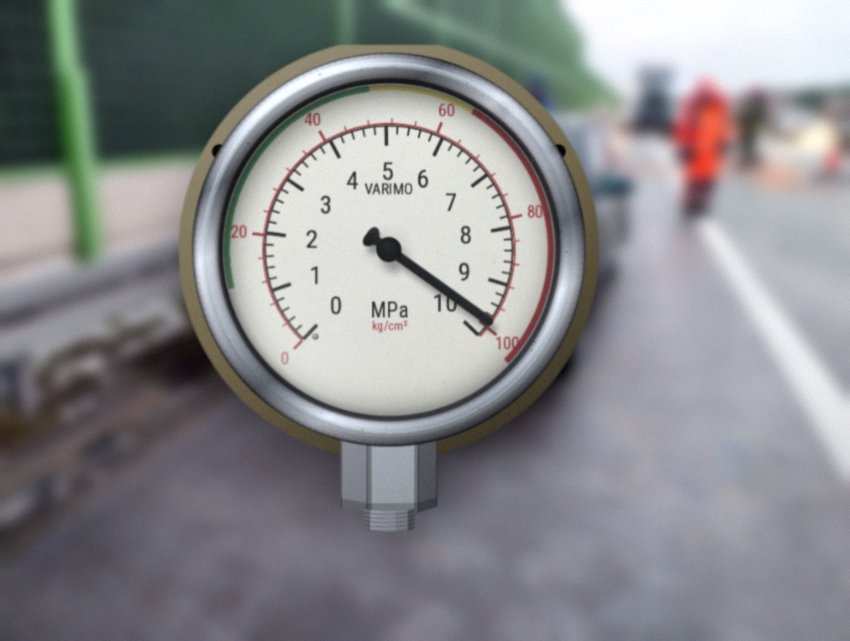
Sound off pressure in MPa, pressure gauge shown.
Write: 9.7 MPa
